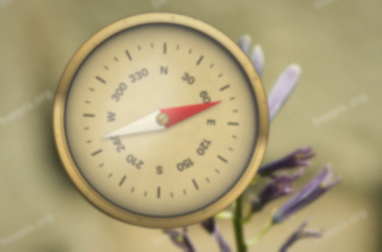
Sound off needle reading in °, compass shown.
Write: 70 °
